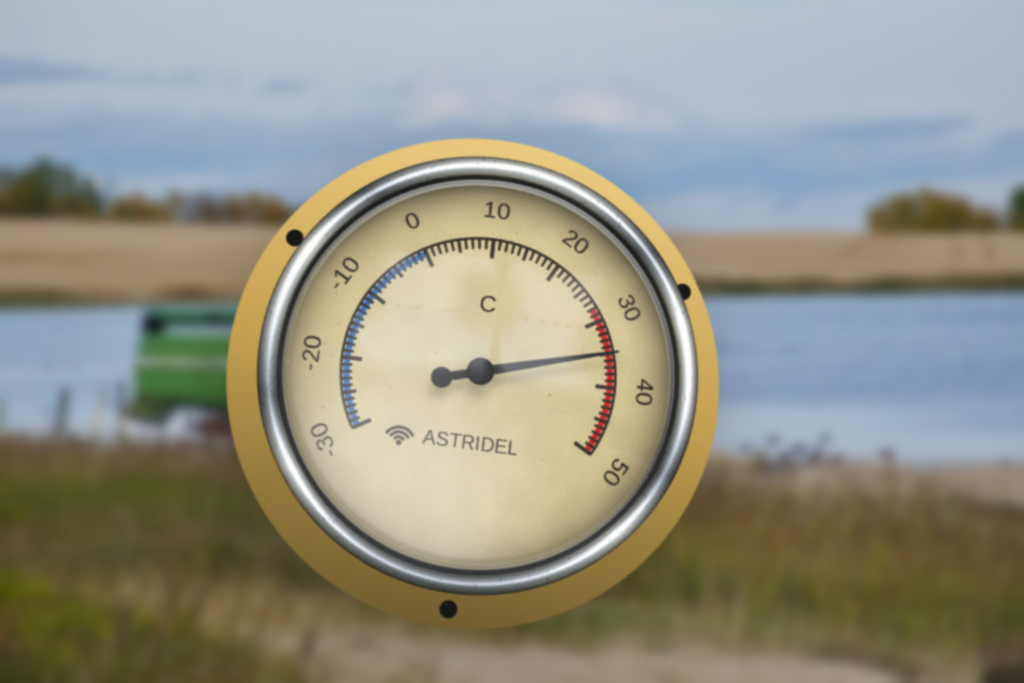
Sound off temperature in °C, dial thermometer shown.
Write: 35 °C
